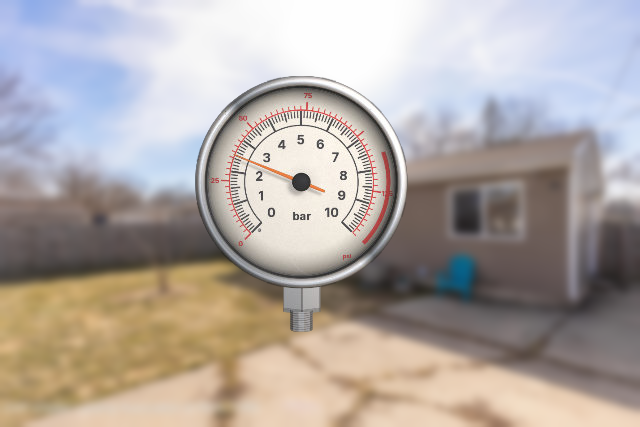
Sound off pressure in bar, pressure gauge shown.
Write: 2.5 bar
